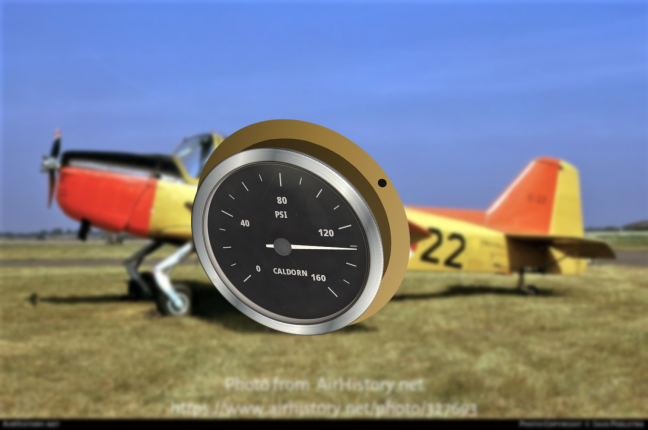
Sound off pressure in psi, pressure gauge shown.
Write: 130 psi
